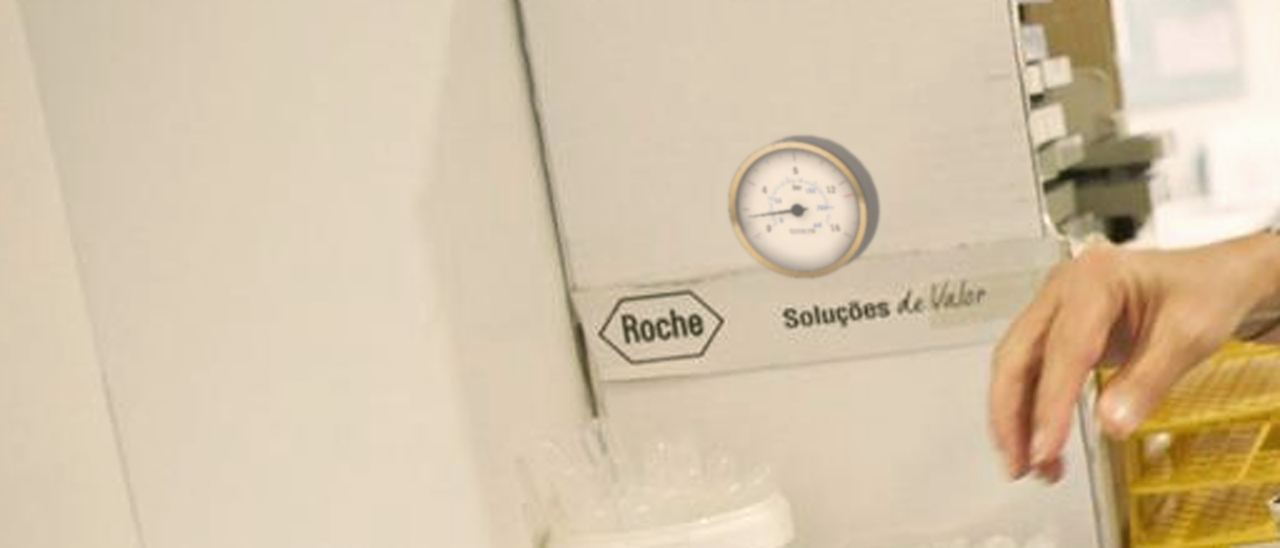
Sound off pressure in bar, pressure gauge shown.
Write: 1.5 bar
